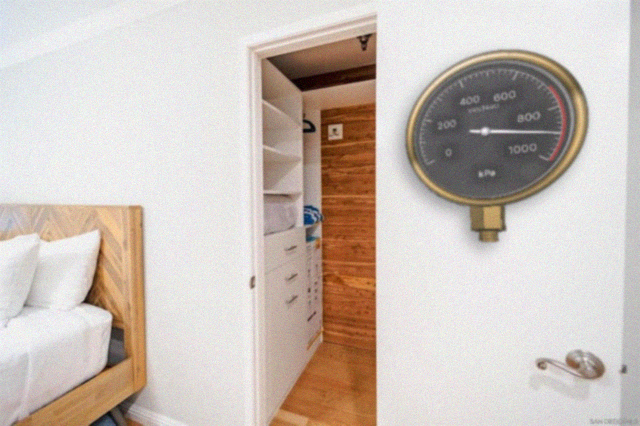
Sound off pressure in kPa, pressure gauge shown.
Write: 900 kPa
